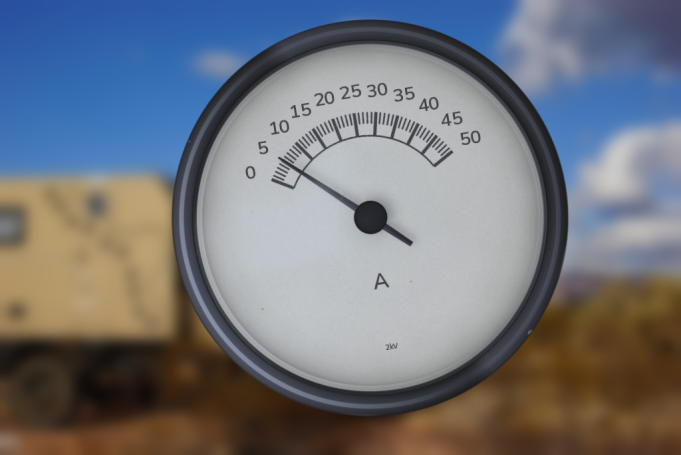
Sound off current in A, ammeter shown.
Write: 5 A
